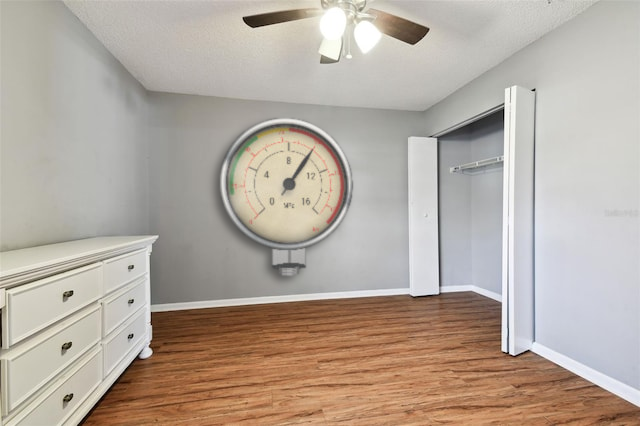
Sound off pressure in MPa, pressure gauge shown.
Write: 10 MPa
